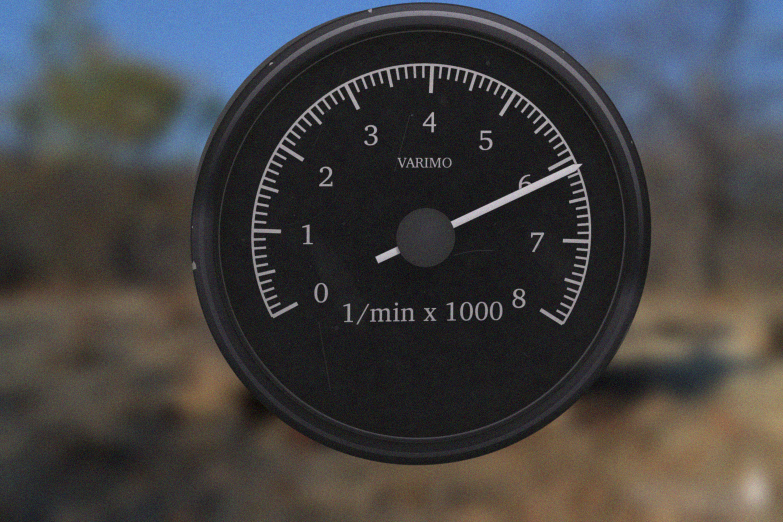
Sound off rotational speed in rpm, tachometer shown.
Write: 6100 rpm
